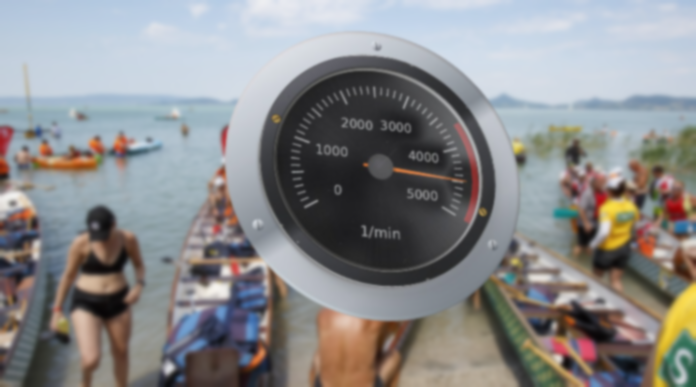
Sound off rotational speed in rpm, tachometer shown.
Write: 4500 rpm
